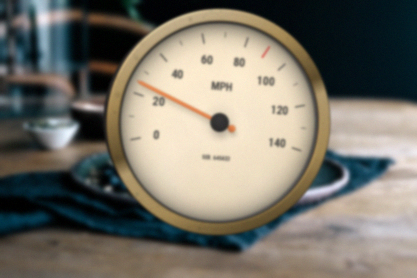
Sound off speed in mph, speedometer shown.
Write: 25 mph
